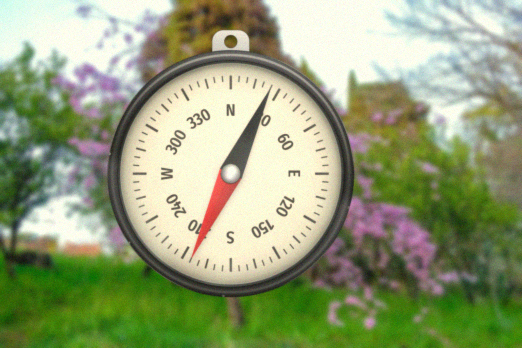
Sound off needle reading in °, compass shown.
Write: 205 °
